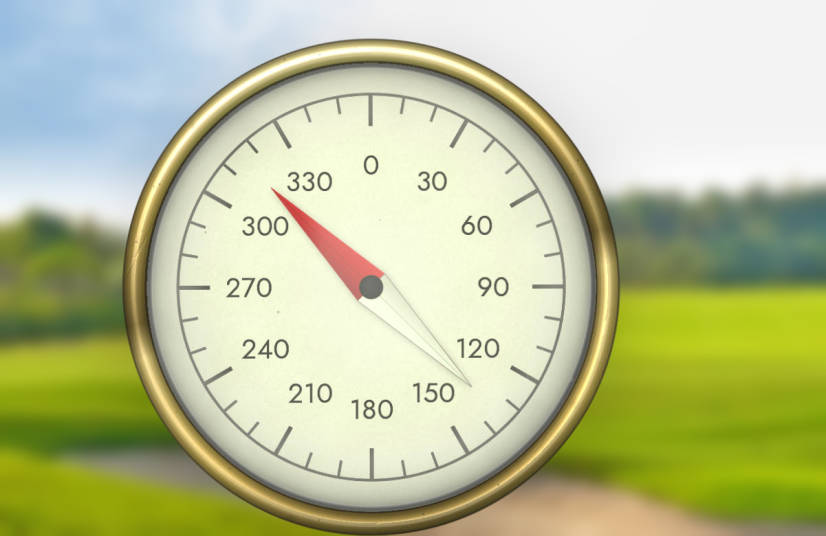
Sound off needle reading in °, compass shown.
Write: 315 °
